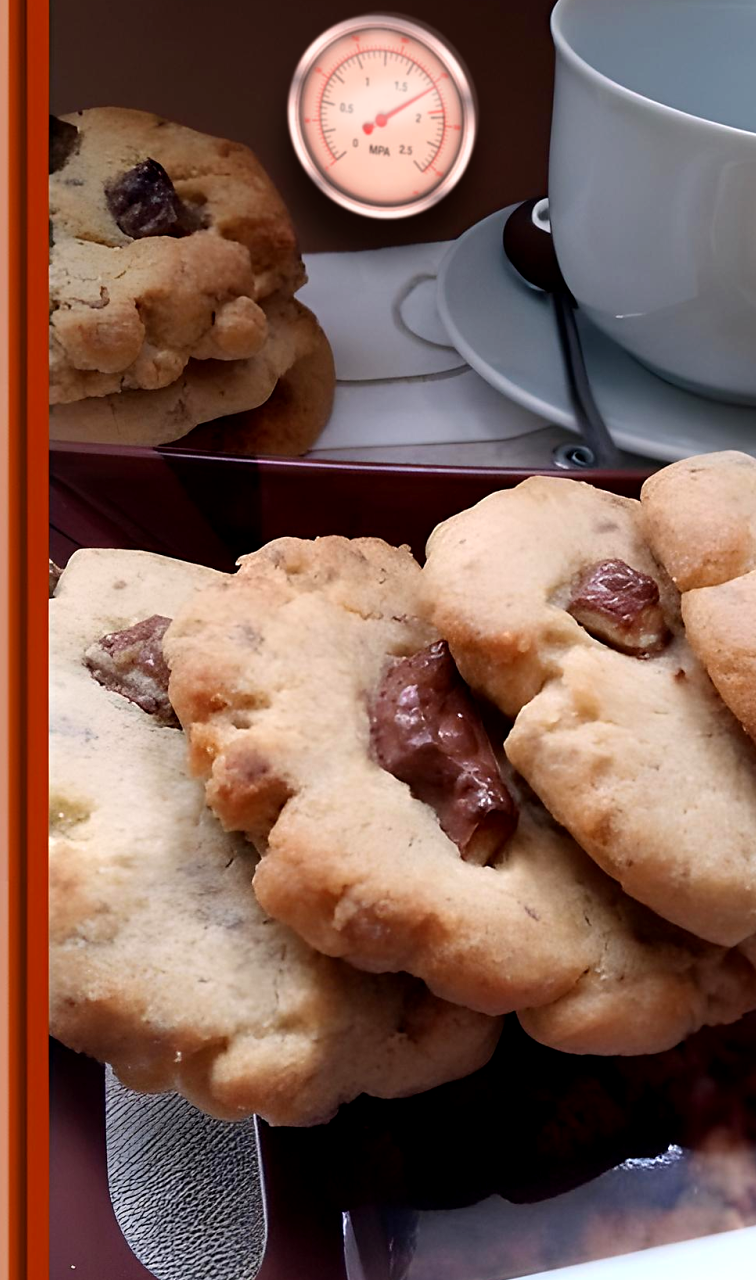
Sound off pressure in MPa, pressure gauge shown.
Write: 1.75 MPa
